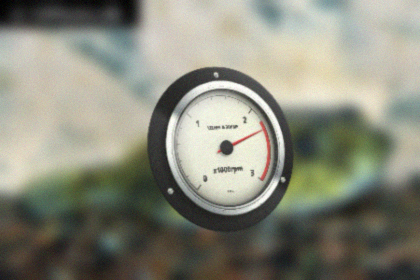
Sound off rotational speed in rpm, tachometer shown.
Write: 2300 rpm
